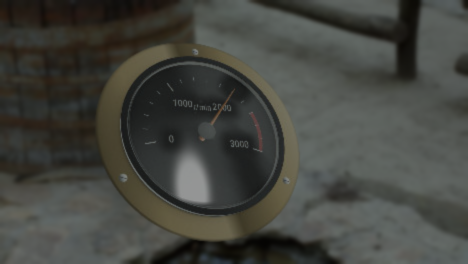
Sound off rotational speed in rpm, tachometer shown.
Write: 2000 rpm
